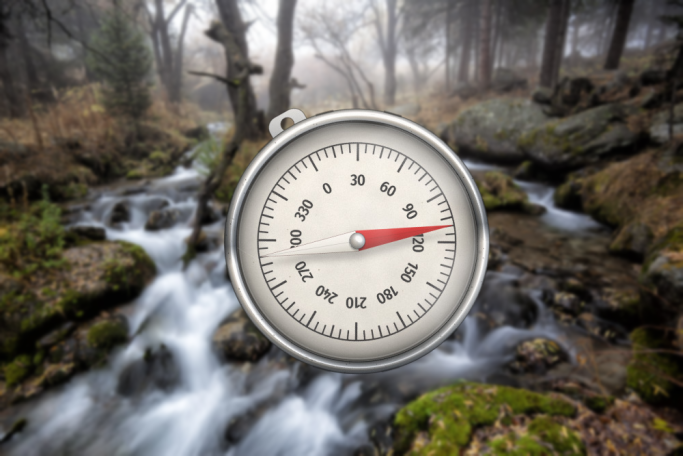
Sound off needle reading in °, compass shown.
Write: 110 °
